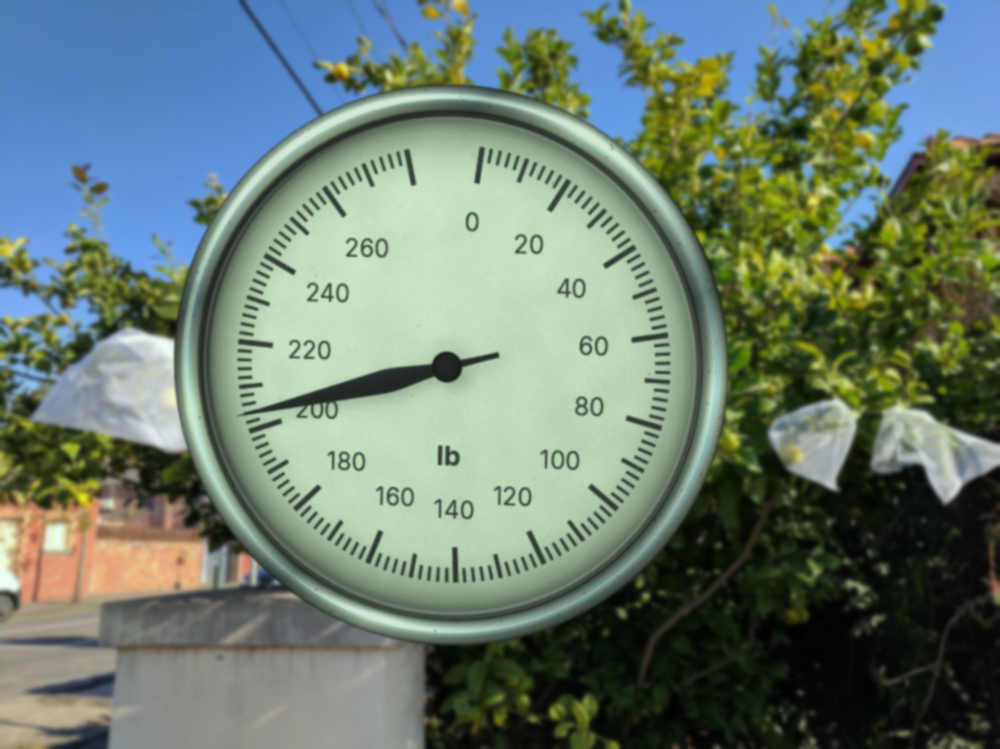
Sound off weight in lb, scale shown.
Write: 204 lb
